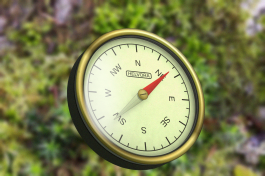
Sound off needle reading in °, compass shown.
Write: 50 °
